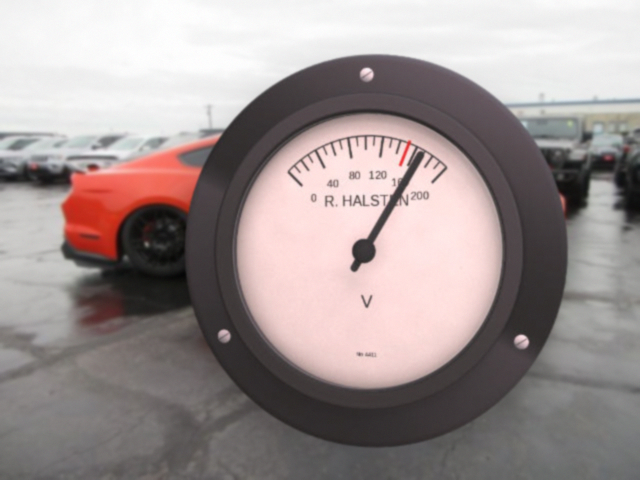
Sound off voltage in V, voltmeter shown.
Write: 170 V
